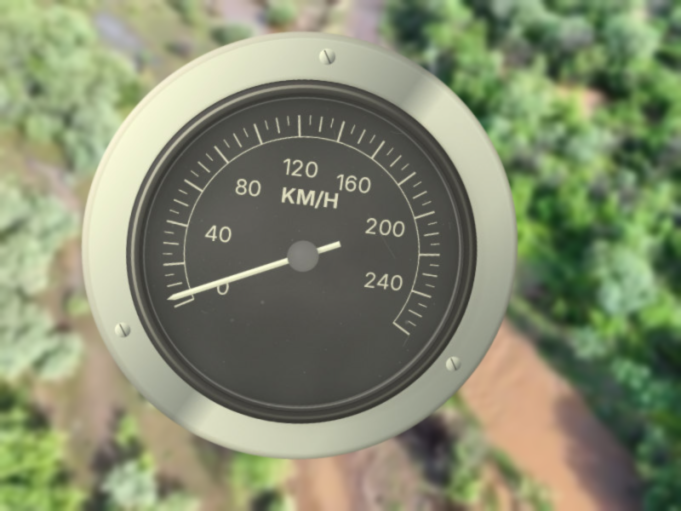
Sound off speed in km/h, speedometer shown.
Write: 5 km/h
